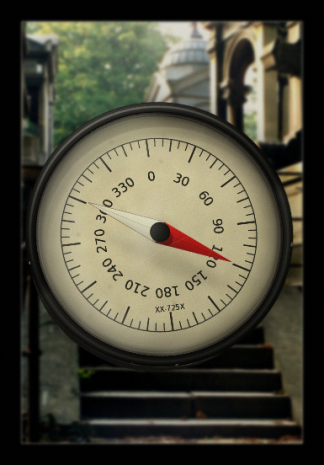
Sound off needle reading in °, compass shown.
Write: 120 °
